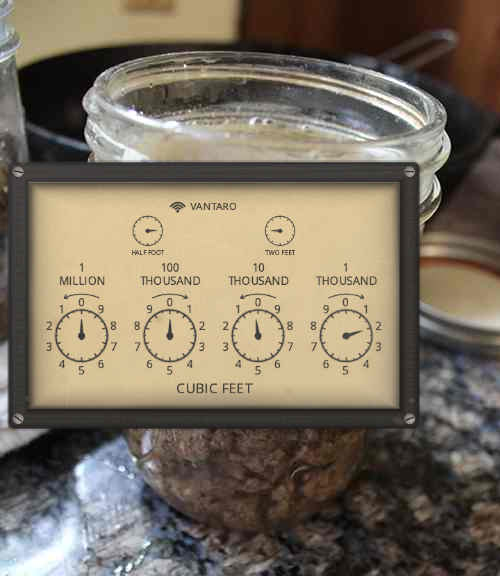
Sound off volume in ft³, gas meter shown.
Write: 200 ft³
